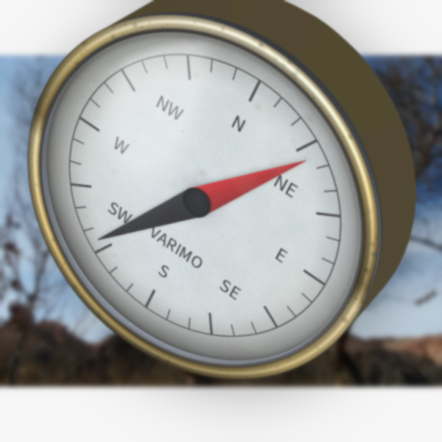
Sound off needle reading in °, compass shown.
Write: 35 °
